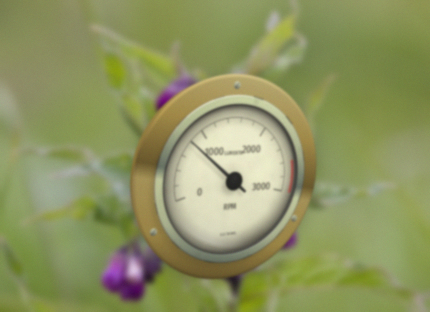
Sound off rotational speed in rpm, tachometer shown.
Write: 800 rpm
